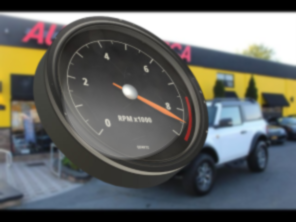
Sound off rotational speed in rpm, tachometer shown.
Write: 8500 rpm
